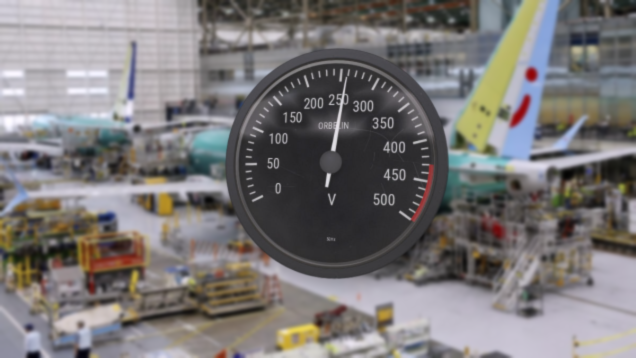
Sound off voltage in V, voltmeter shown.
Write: 260 V
